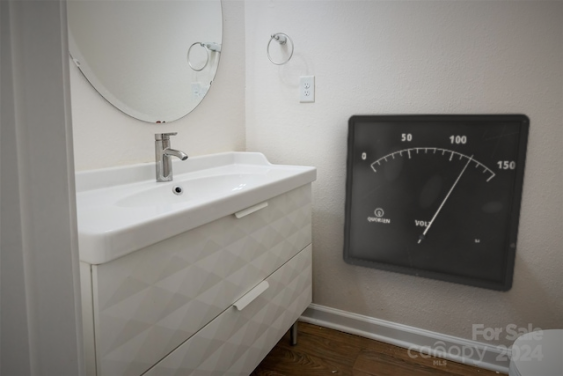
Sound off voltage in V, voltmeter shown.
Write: 120 V
